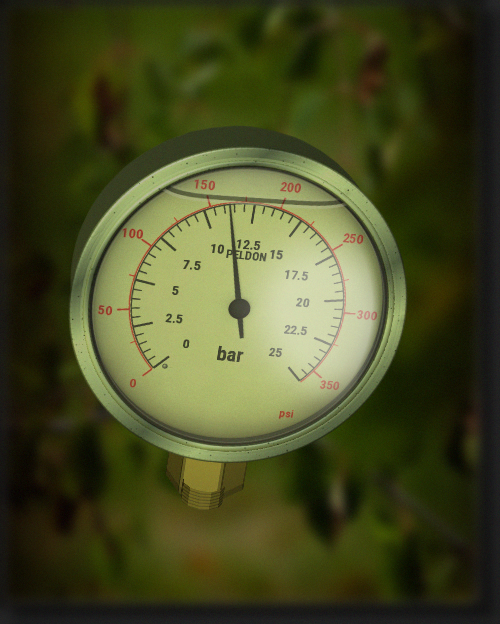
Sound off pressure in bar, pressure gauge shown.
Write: 11.25 bar
